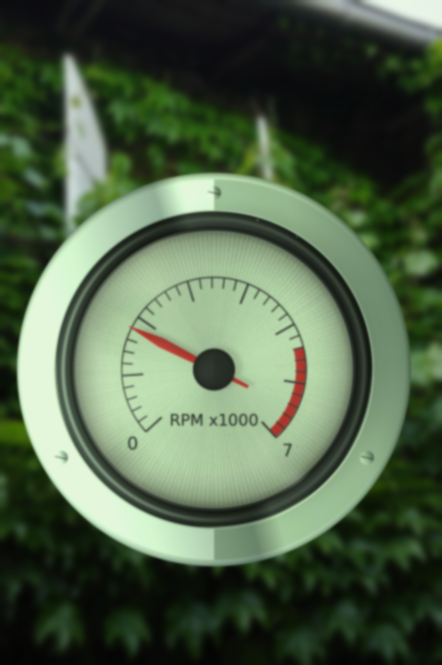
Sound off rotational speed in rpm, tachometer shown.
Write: 1800 rpm
